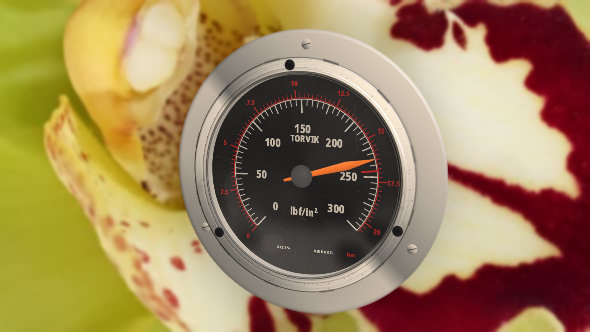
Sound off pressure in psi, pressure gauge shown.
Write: 235 psi
